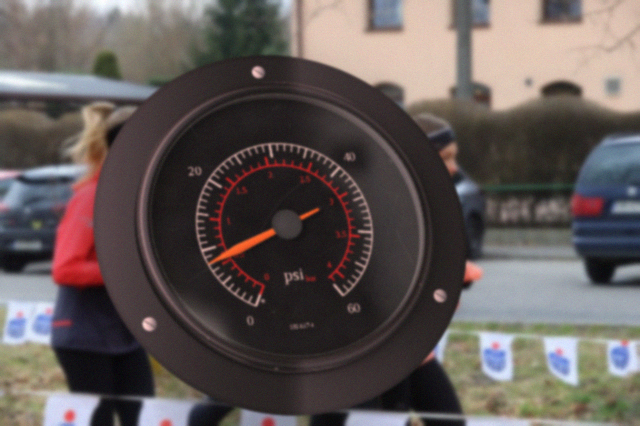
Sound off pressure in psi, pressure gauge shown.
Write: 8 psi
